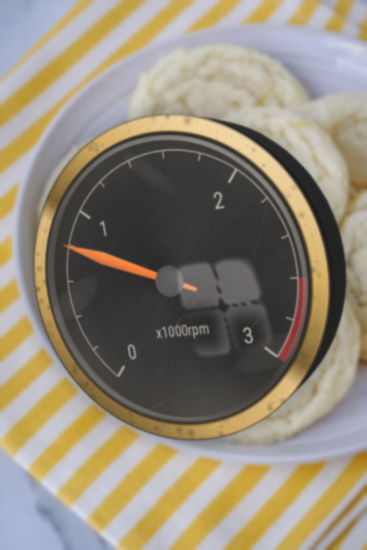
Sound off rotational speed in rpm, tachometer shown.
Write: 800 rpm
